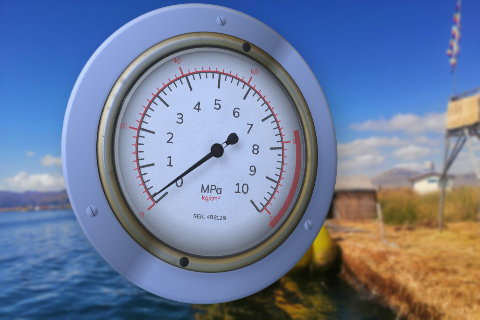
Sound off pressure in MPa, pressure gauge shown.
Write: 0.2 MPa
